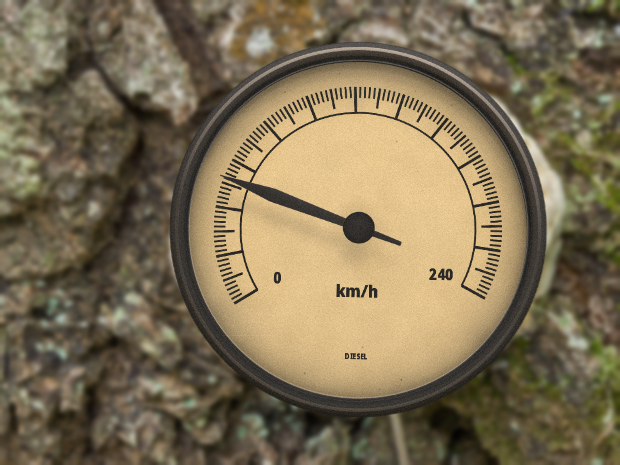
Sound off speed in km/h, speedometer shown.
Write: 52 km/h
